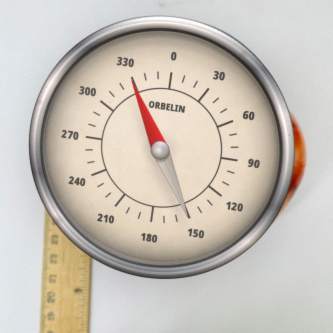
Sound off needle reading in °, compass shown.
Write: 330 °
